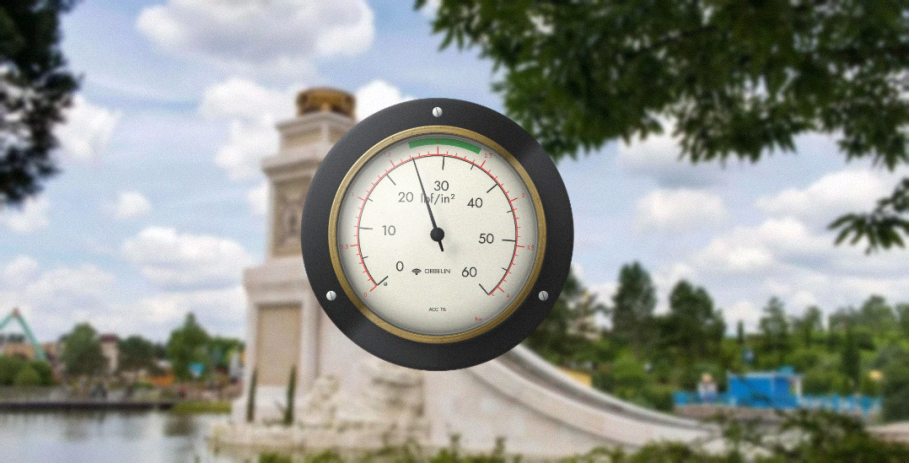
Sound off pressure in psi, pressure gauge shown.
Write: 25 psi
